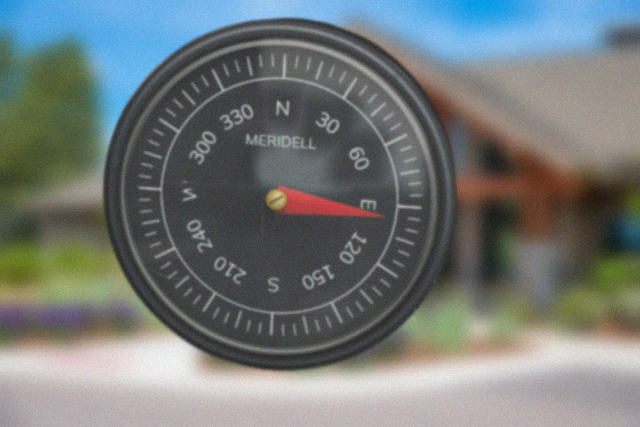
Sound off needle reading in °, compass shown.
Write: 95 °
